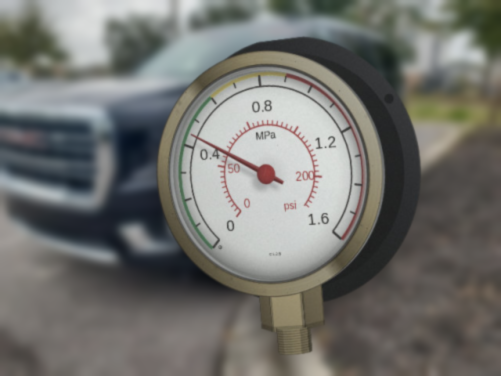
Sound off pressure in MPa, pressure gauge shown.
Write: 0.45 MPa
